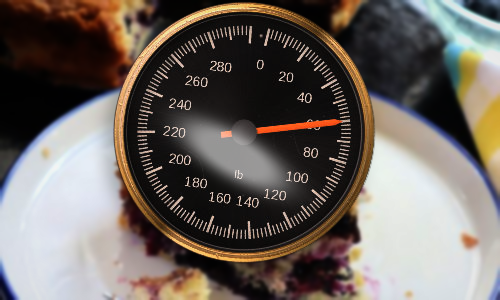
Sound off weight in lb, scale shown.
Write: 60 lb
